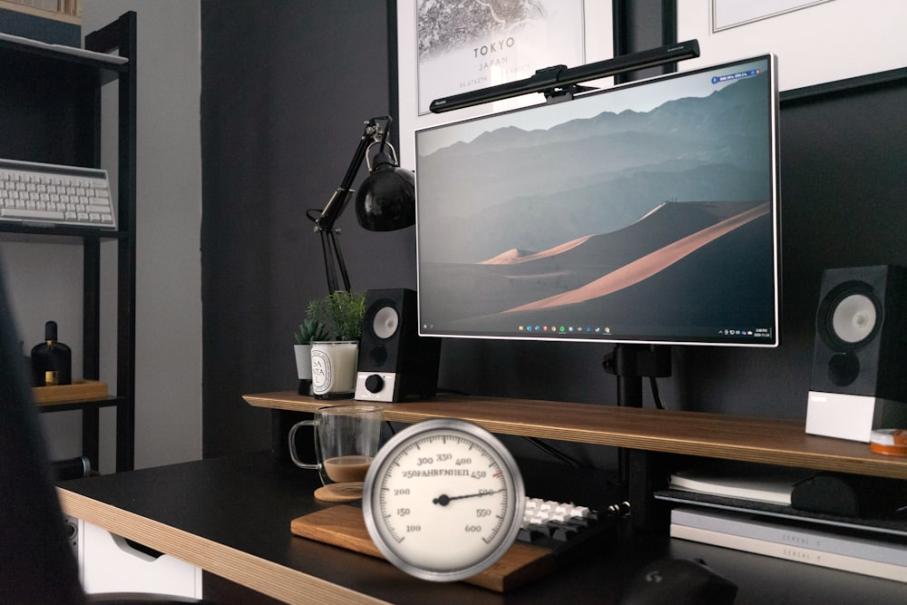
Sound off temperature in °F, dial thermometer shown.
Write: 500 °F
